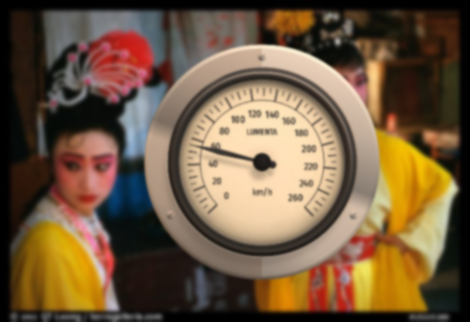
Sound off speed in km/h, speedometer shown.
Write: 55 km/h
